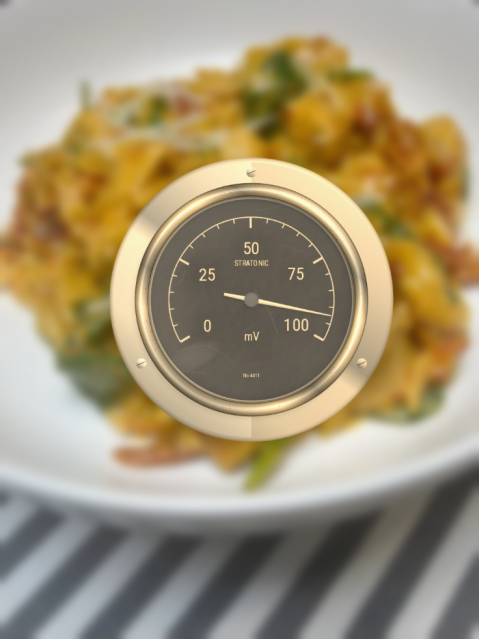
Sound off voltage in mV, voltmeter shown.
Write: 92.5 mV
